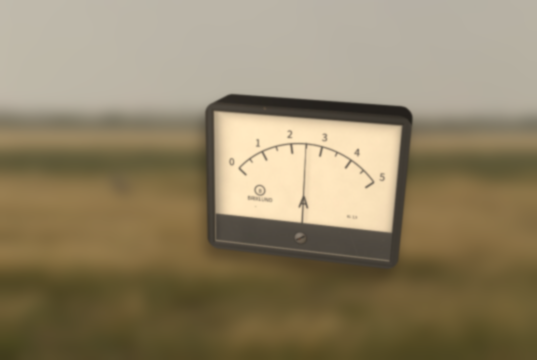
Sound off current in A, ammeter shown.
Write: 2.5 A
